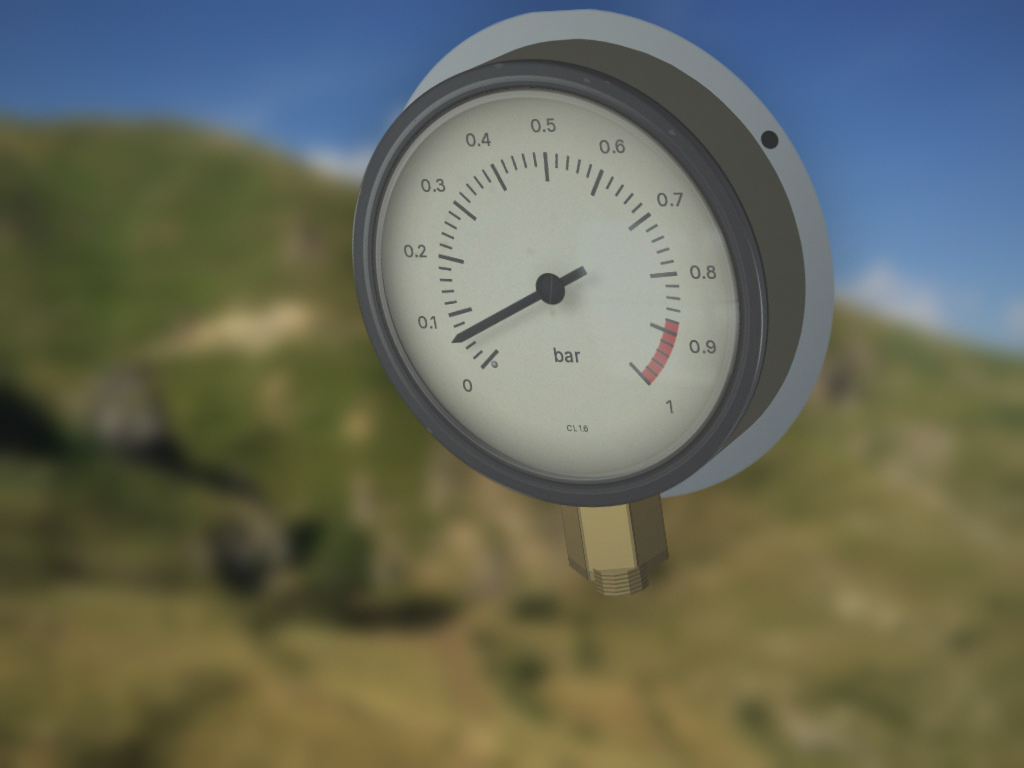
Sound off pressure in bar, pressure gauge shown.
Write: 0.06 bar
